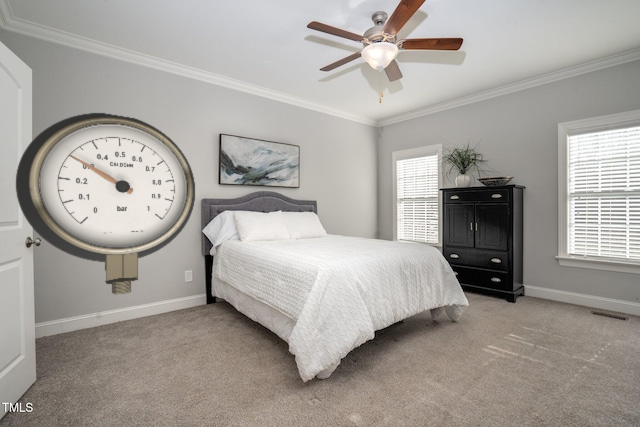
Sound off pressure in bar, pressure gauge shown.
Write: 0.3 bar
